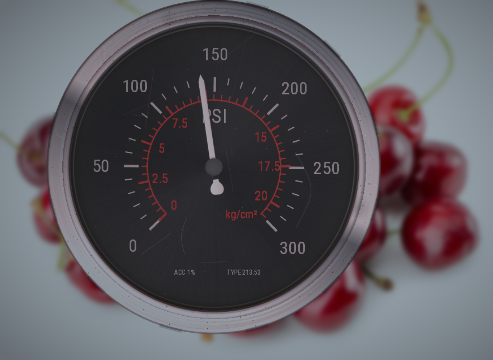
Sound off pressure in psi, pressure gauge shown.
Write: 140 psi
